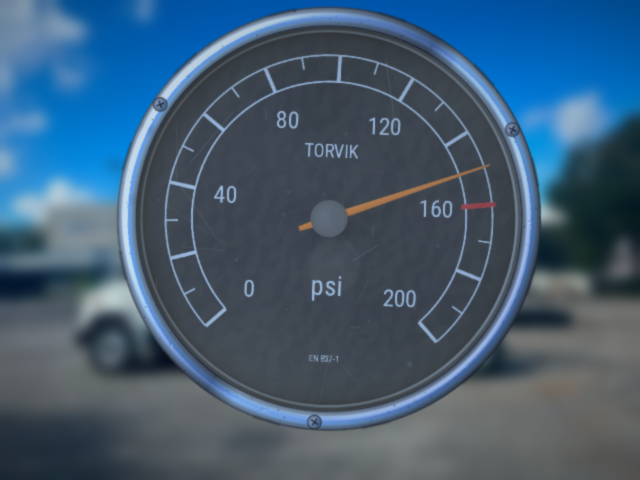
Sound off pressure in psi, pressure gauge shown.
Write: 150 psi
